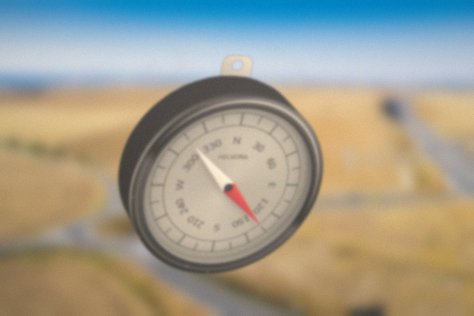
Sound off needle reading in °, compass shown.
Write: 135 °
